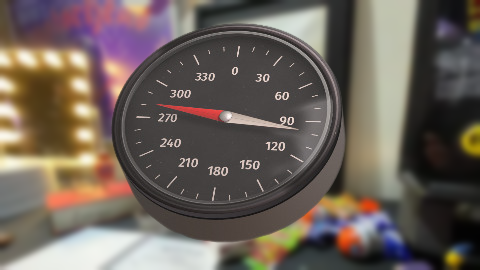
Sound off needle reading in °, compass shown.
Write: 280 °
